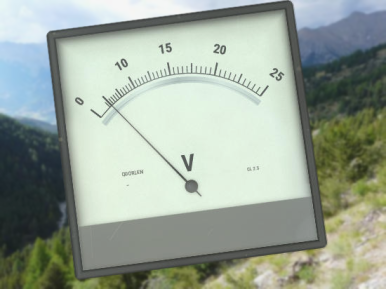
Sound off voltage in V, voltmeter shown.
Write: 5 V
